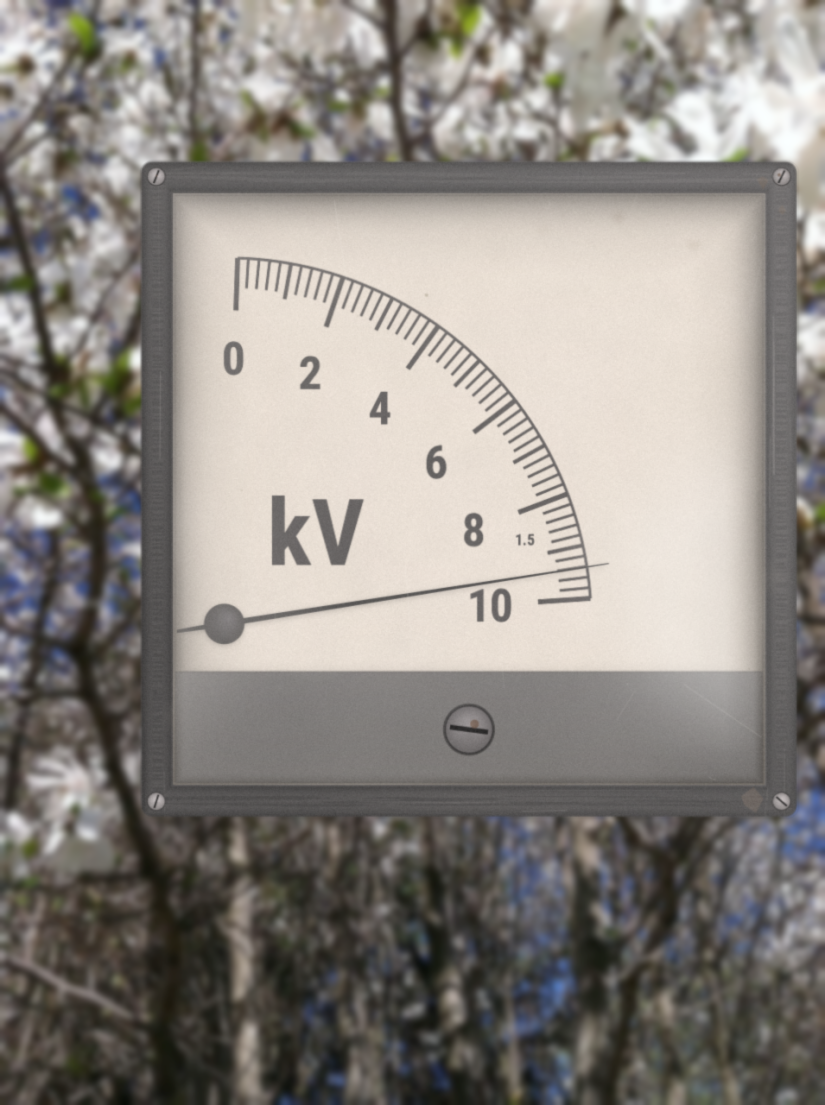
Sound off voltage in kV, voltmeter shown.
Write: 9.4 kV
